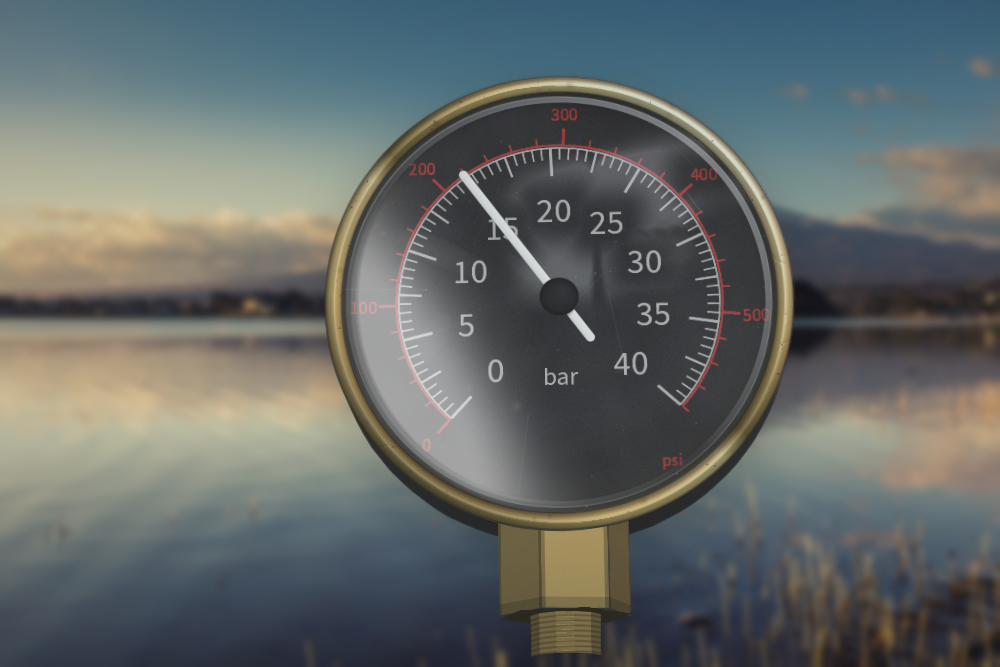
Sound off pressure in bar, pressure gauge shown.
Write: 15 bar
